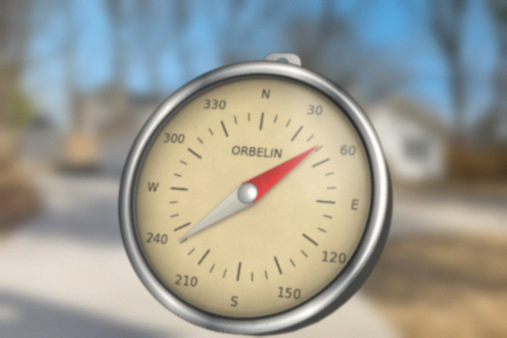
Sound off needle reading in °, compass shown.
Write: 50 °
